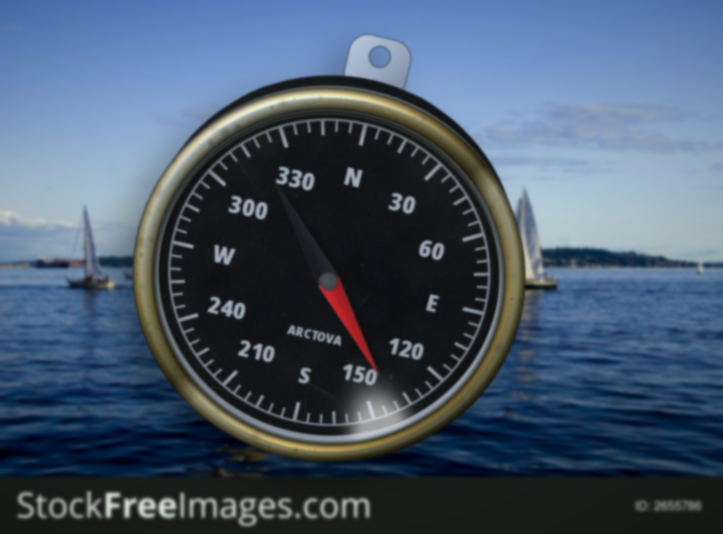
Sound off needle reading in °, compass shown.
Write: 140 °
